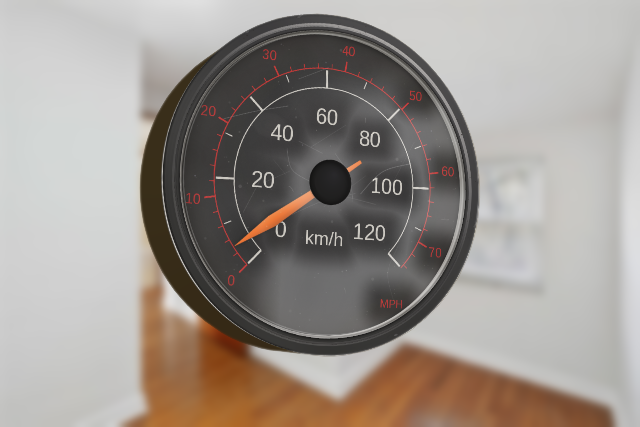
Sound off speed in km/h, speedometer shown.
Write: 5 km/h
